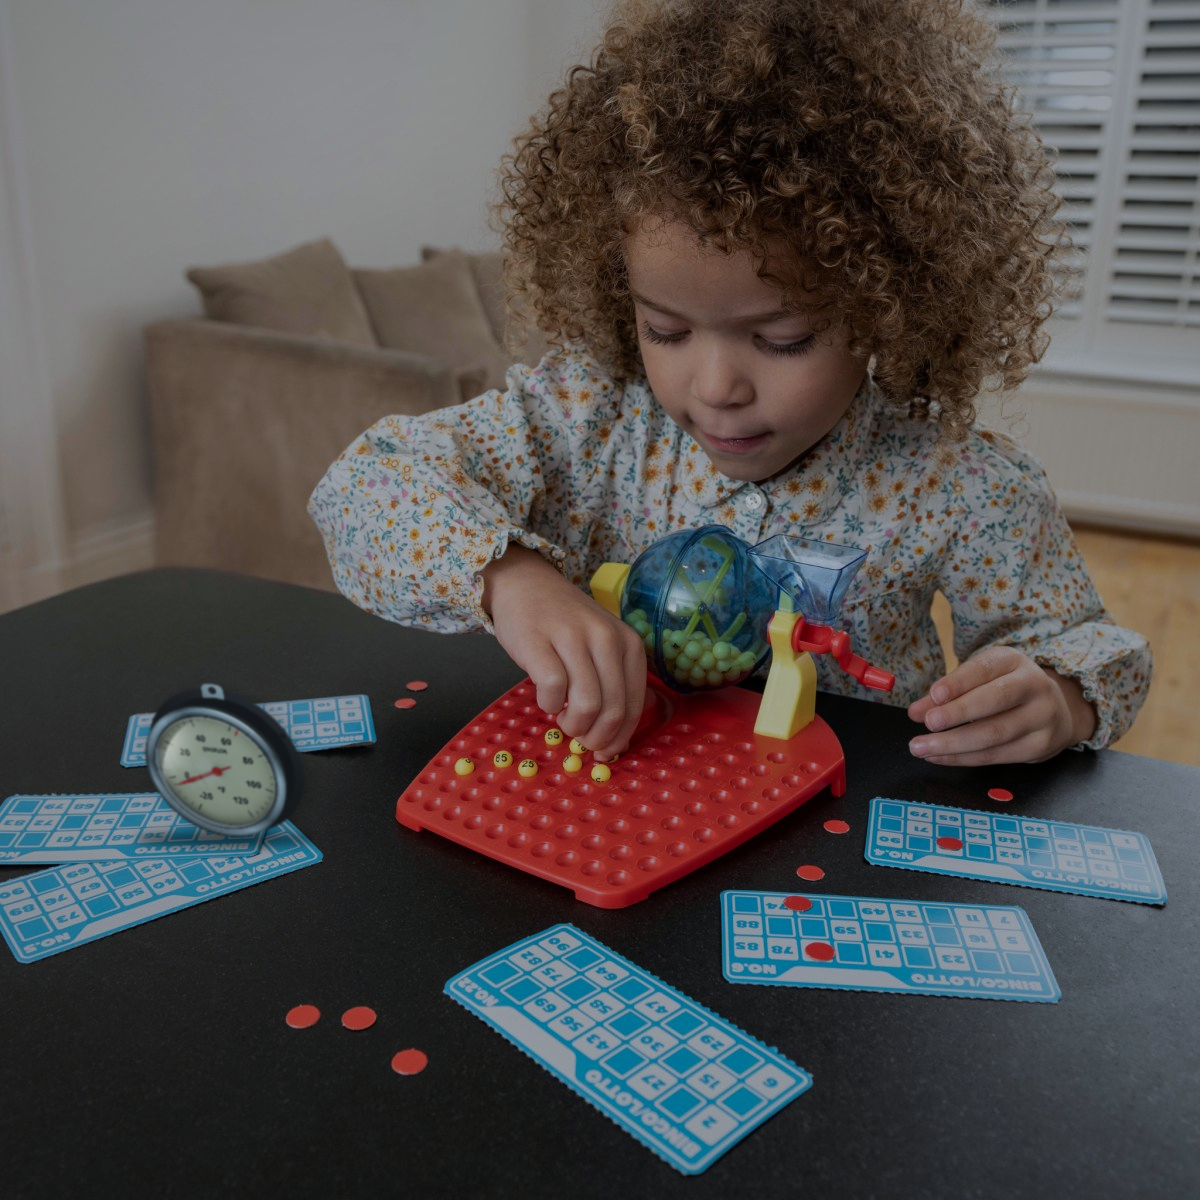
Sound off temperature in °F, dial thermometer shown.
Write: -4 °F
